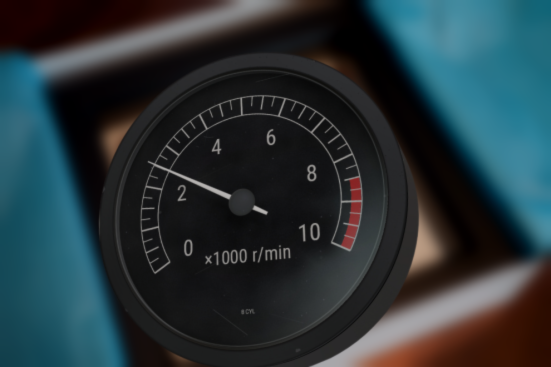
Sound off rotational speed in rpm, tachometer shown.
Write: 2500 rpm
